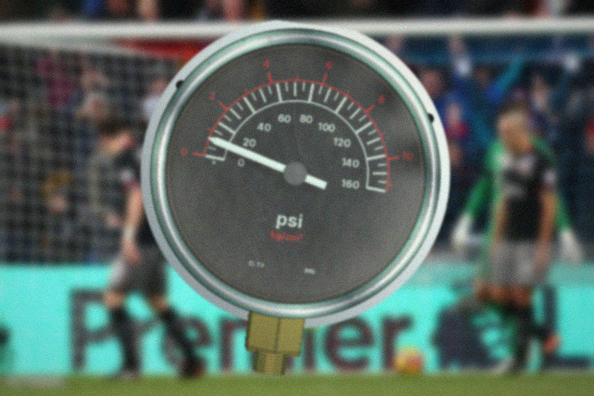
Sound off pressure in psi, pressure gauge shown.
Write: 10 psi
